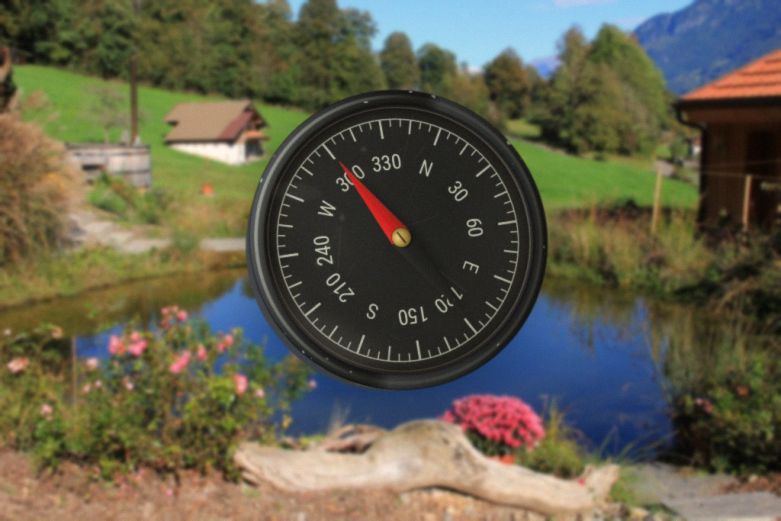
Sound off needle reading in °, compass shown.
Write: 300 °
